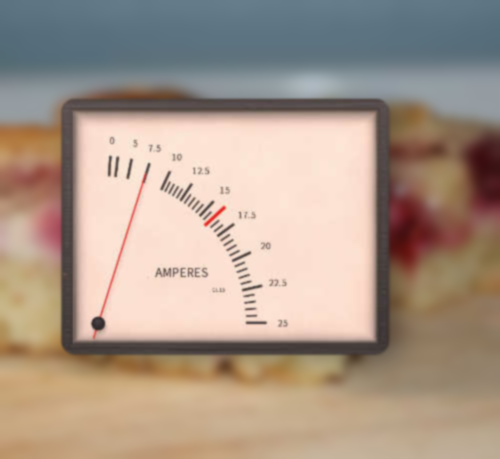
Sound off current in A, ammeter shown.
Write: 7.5 A
